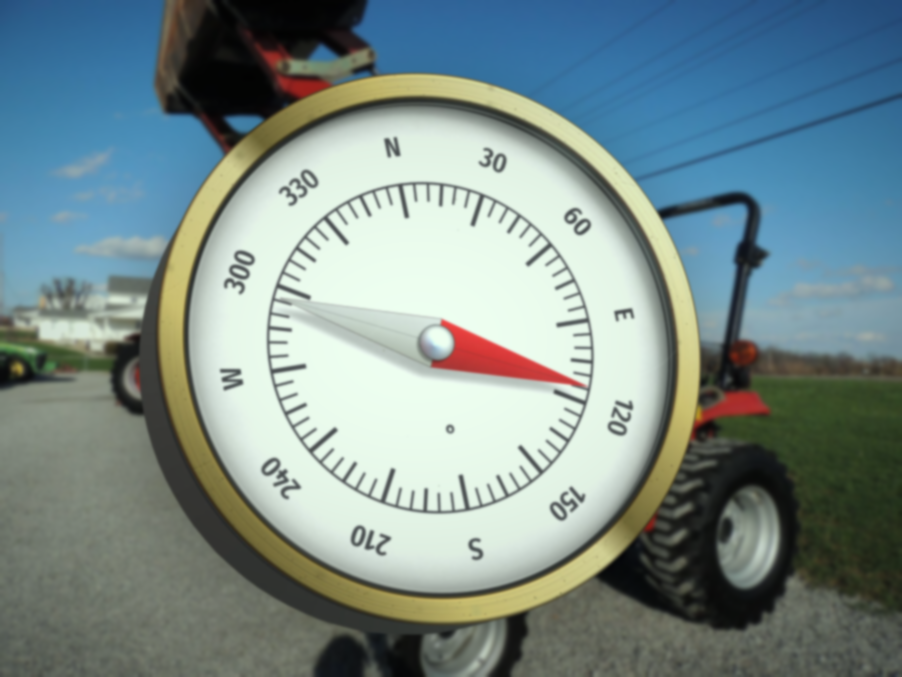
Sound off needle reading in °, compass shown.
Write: 115 °
